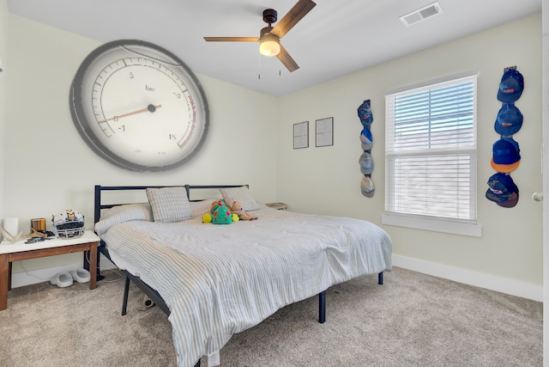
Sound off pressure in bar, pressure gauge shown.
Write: 0 bar
